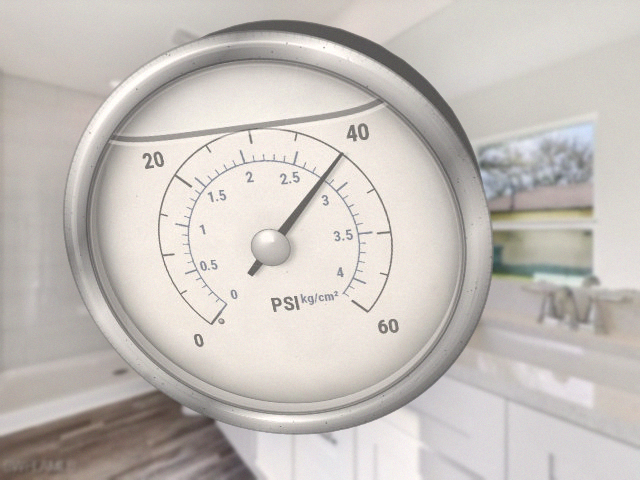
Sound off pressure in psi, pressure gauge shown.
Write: 40 psi
